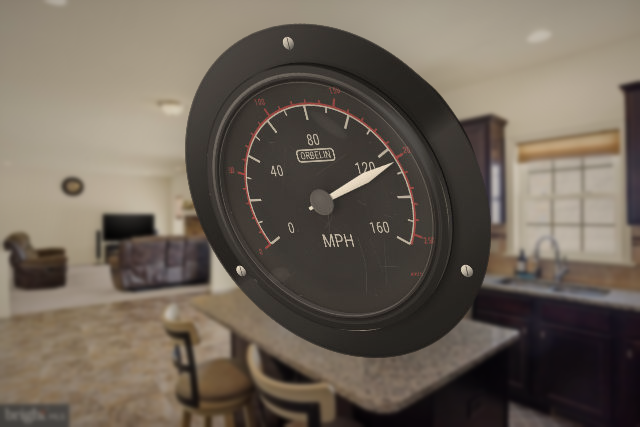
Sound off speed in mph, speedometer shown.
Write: 125 mph
